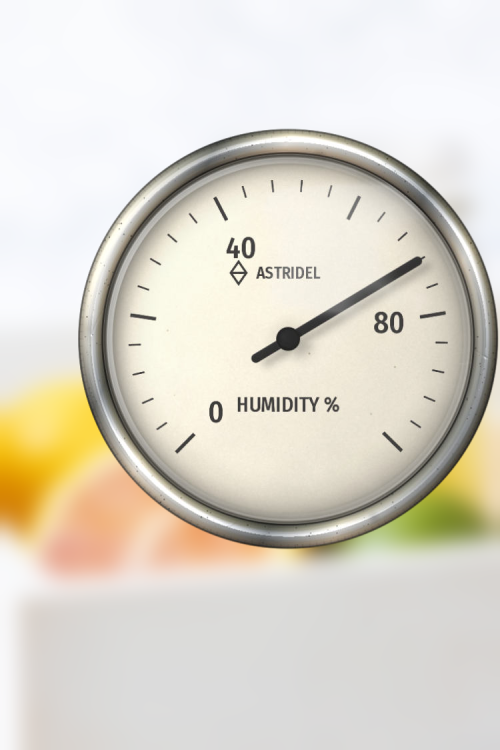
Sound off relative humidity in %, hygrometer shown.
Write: 72 %
